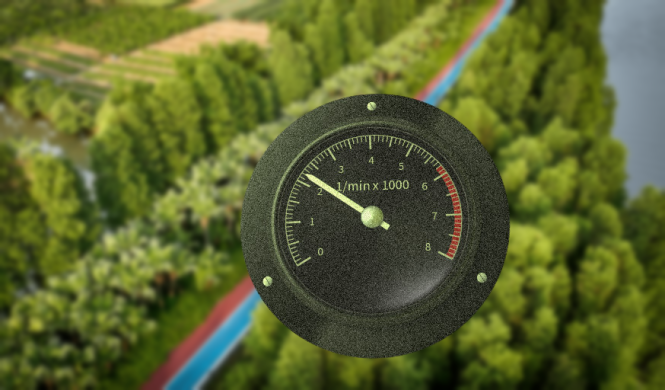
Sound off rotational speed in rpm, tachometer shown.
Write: 2200 rpm
